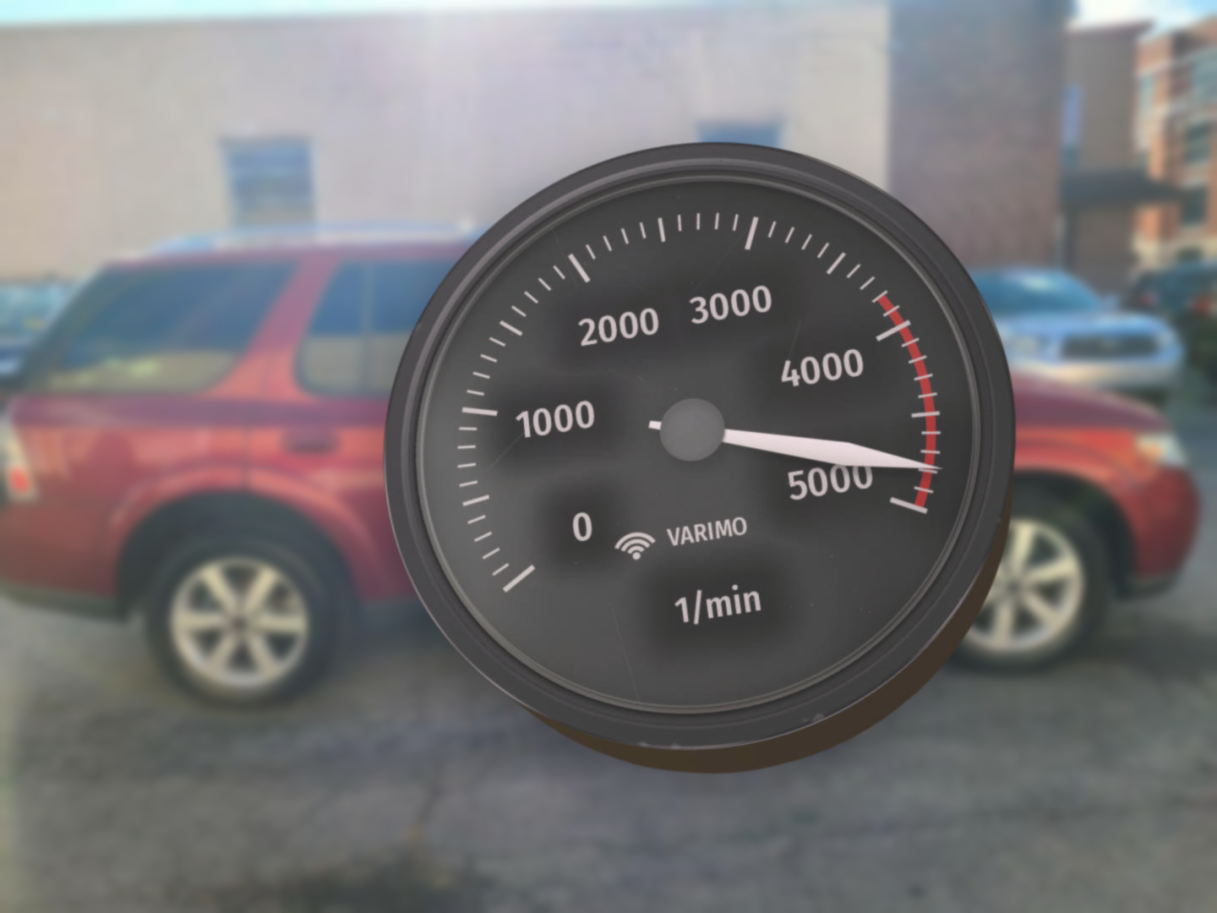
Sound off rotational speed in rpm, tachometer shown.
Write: 4800 rpm
